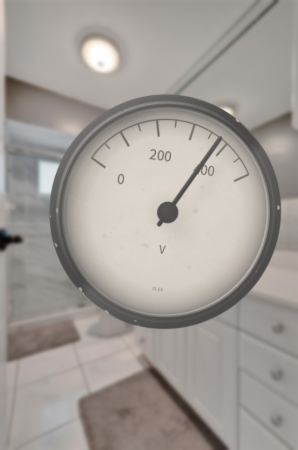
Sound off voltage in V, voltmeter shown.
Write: 375 V
